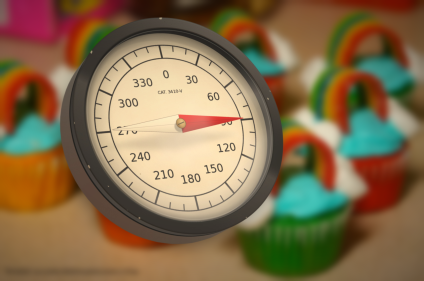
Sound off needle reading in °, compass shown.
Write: 90 °
